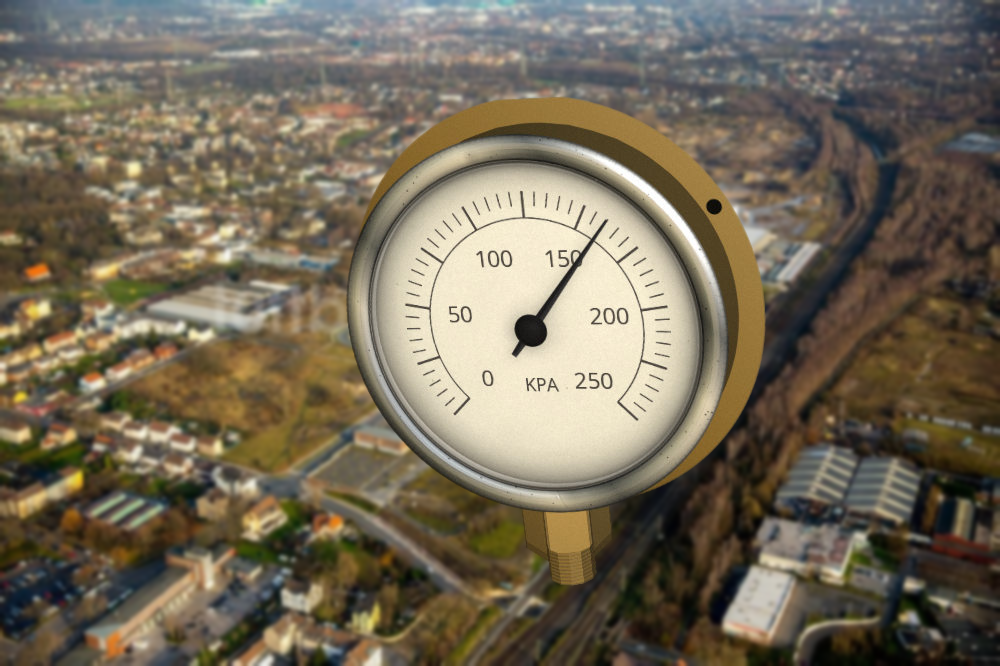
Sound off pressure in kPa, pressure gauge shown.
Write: 160 kPa
